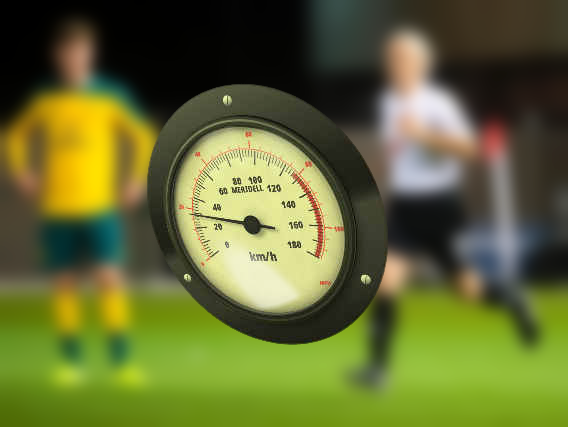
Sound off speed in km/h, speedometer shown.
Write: 30 km/h
